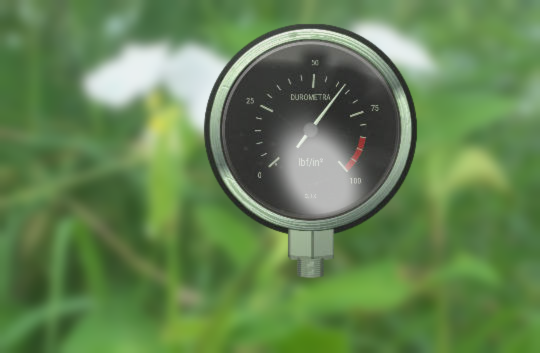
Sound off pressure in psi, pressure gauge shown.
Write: 62.5 psi
